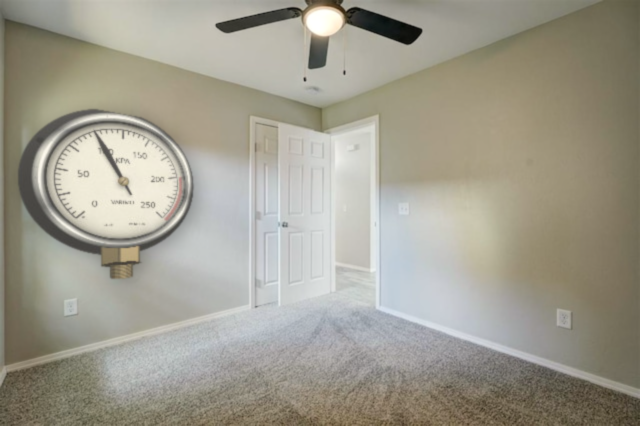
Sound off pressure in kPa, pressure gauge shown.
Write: 100 kPa
